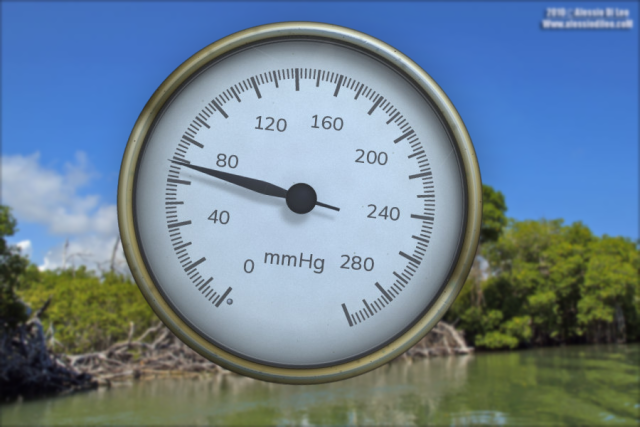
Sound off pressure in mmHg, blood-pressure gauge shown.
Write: 68 mmHg
